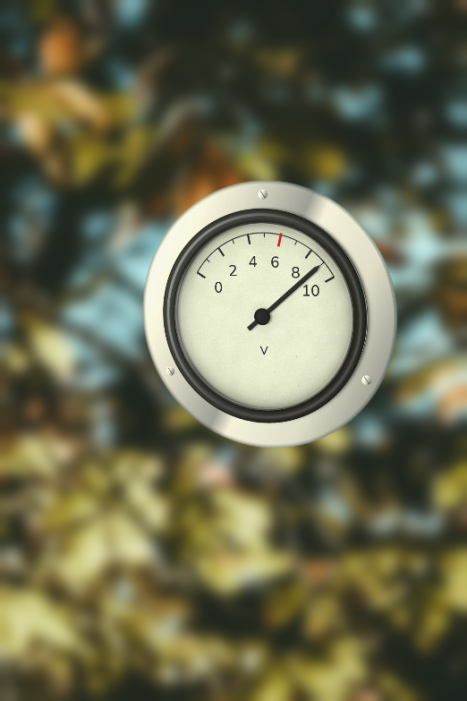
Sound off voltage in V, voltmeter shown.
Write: 9 V
